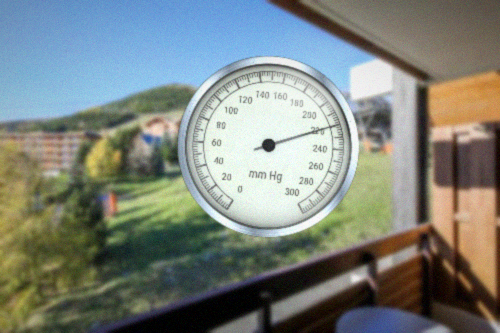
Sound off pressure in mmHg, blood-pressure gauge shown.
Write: 220 mmHg
